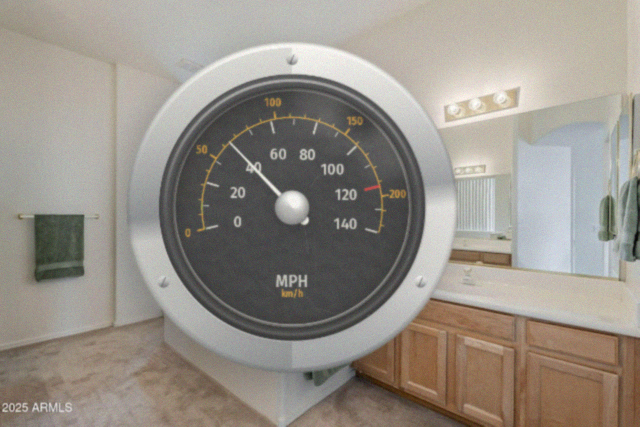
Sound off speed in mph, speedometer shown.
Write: 40 mph
